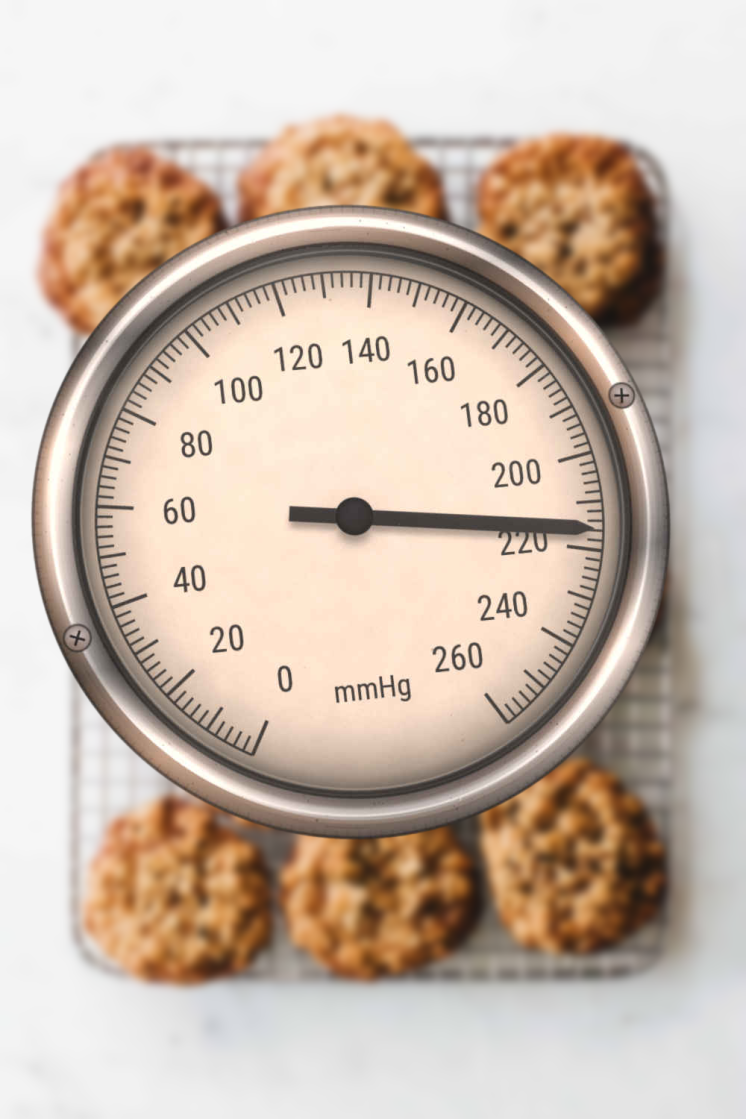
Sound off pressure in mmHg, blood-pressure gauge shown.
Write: 216 mmHg
